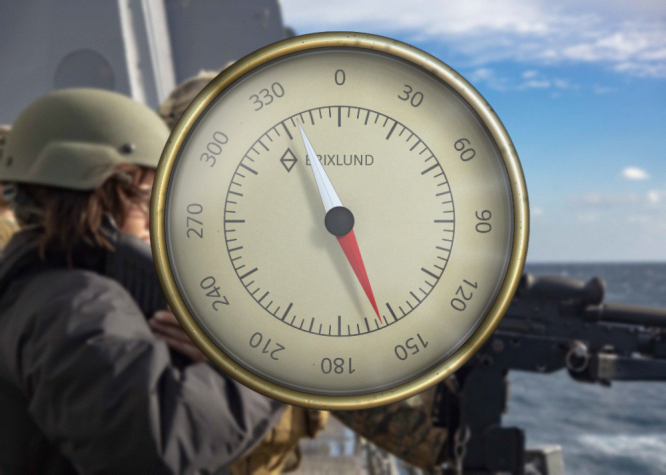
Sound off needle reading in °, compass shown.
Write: 157.5 °
